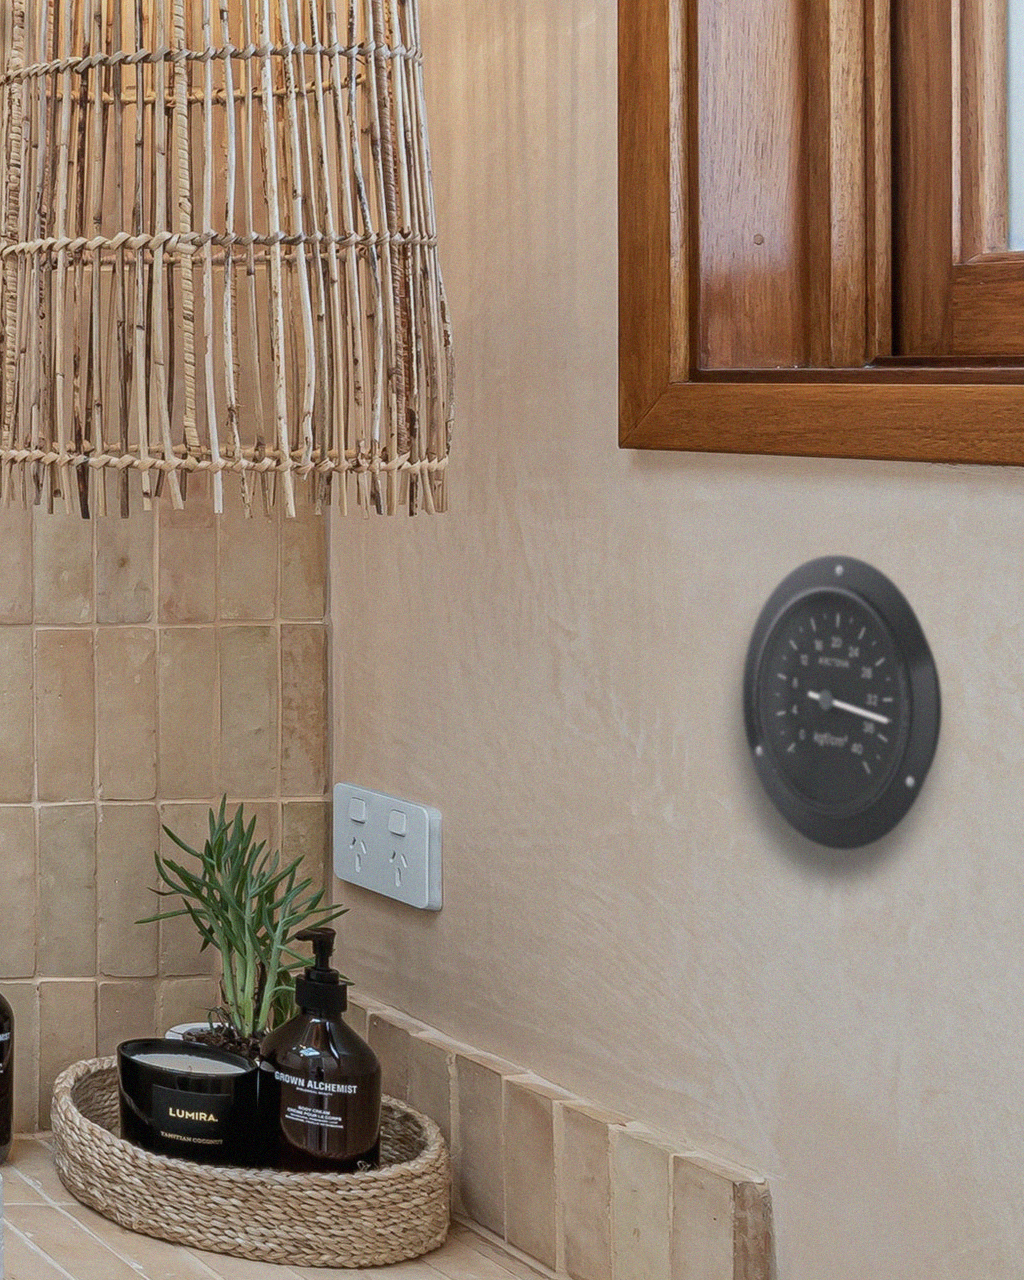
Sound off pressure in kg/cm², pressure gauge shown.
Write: 34 kg/cm²
